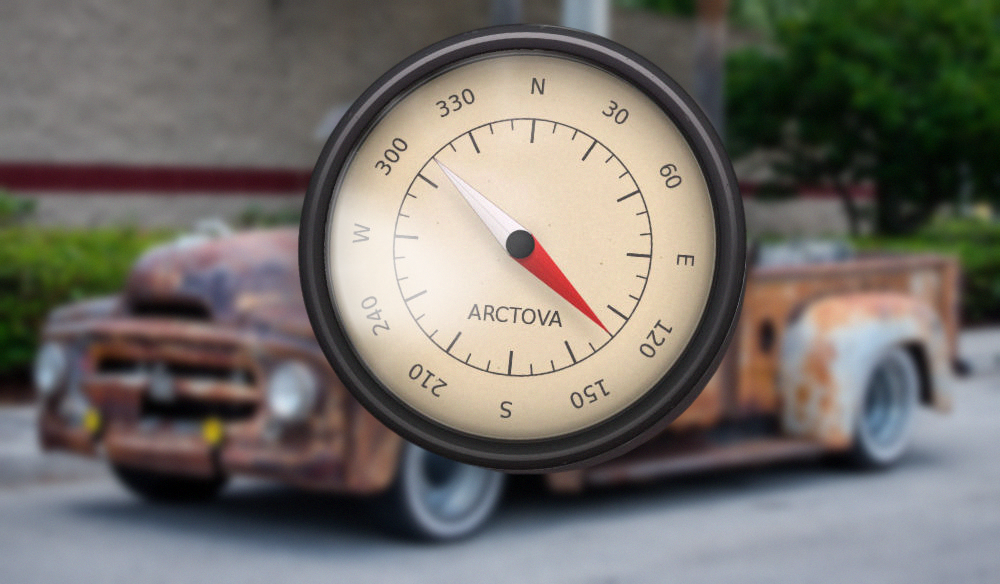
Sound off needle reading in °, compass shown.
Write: 130 °
